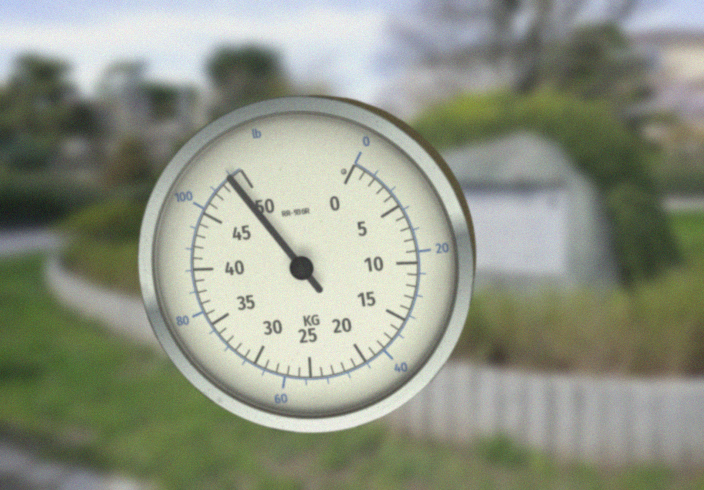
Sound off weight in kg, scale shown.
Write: 49 kg
